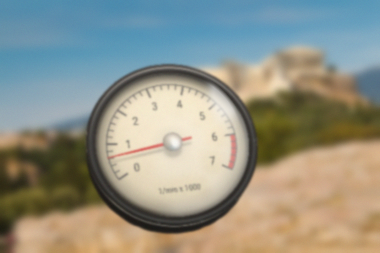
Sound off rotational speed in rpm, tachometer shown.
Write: 600 rpm
